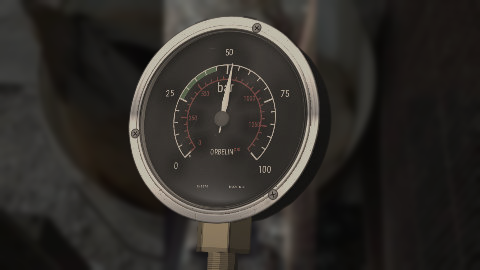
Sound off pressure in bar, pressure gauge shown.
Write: 52.5 bar
